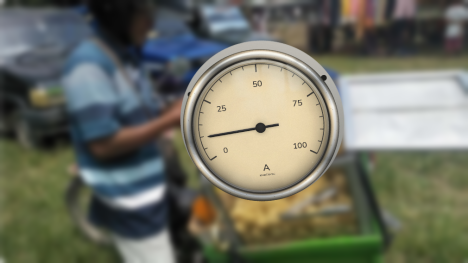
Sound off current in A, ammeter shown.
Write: 10 A
